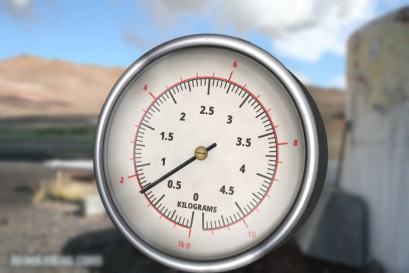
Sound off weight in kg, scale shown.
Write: 0.7 kg
